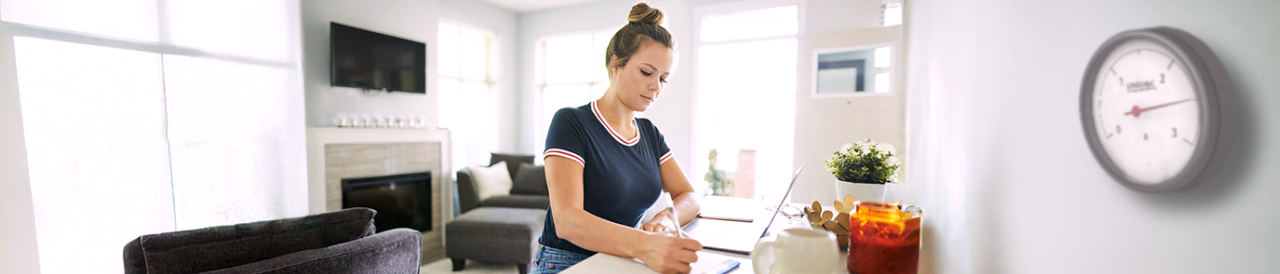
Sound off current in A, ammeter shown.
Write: 2.5 A
